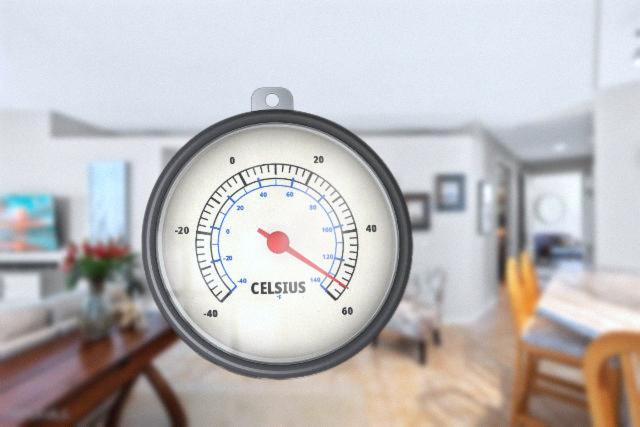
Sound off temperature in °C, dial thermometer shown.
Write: 56 °C
